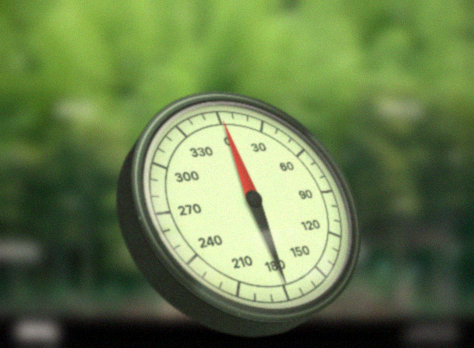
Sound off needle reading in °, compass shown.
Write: 0 °
